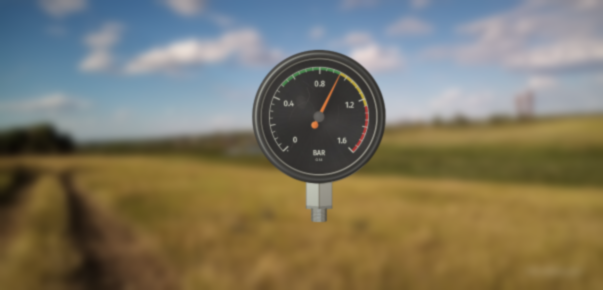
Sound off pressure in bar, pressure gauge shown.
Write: 0.95 bar
